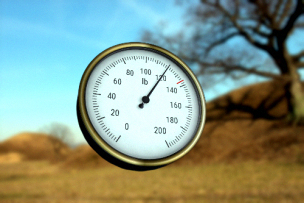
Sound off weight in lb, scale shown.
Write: 120 lb
